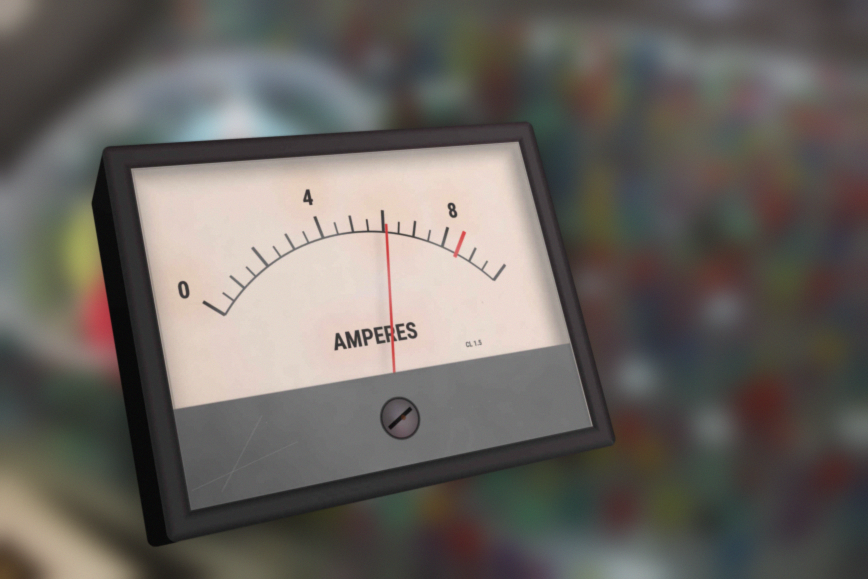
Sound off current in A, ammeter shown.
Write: 6 A
